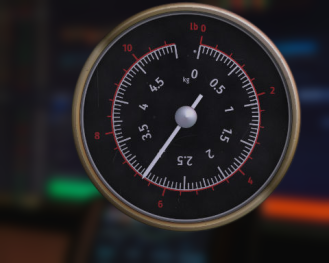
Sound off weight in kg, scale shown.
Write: 3 kg
